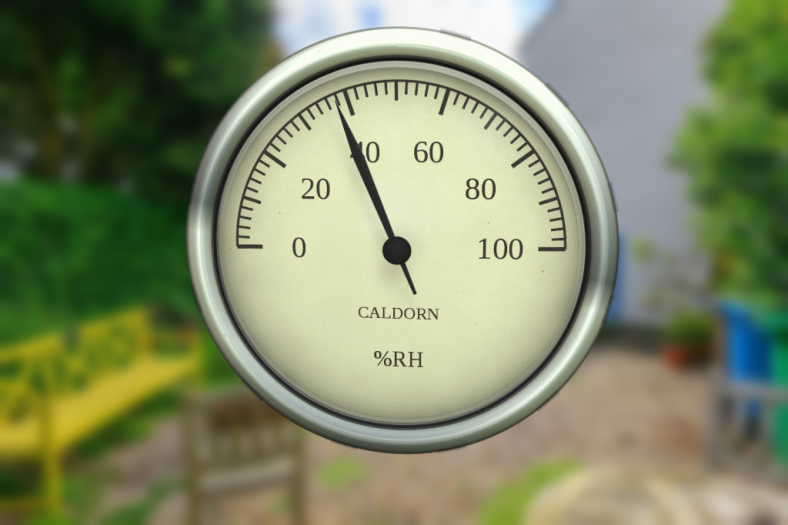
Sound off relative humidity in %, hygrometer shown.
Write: 38 %
